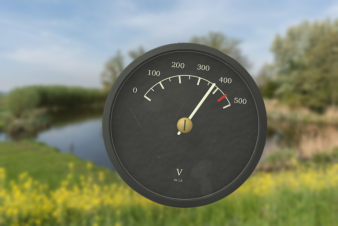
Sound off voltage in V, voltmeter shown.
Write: 375 V
